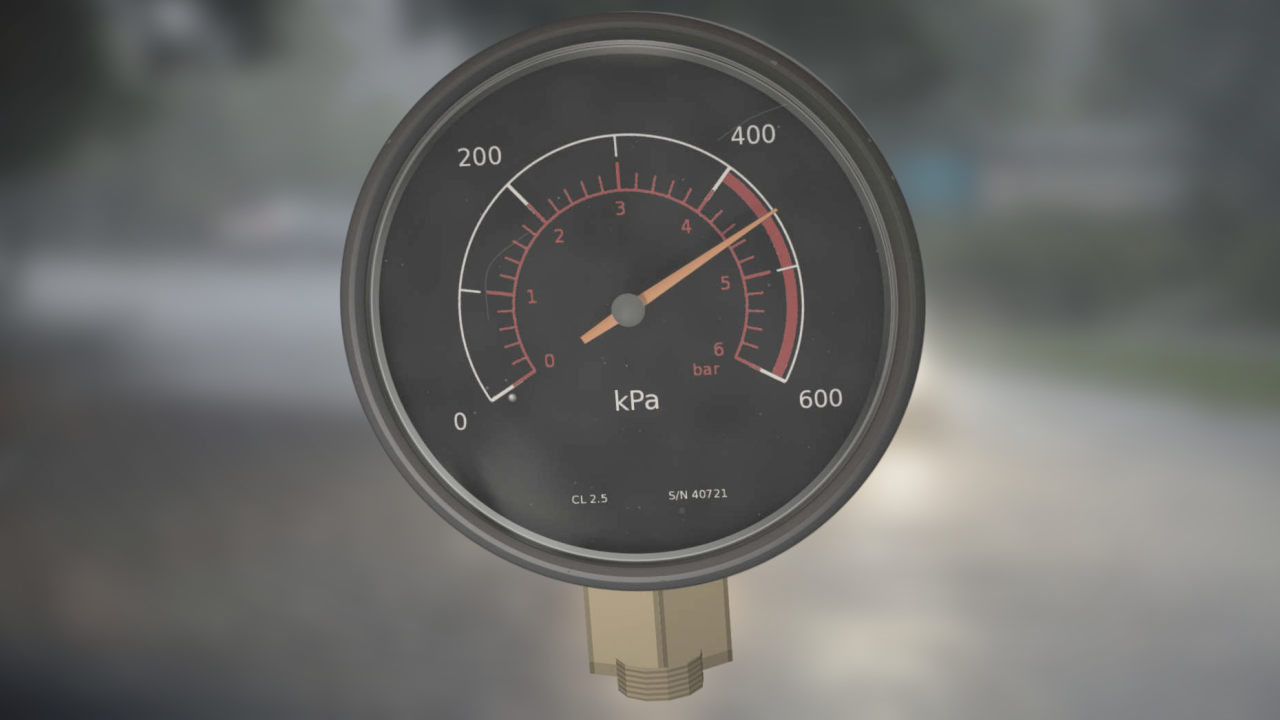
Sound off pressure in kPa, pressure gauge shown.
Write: 450 kPa
